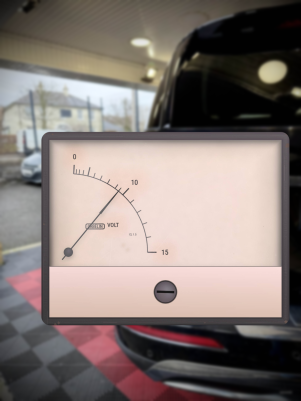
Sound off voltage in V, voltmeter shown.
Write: 9.5 V
